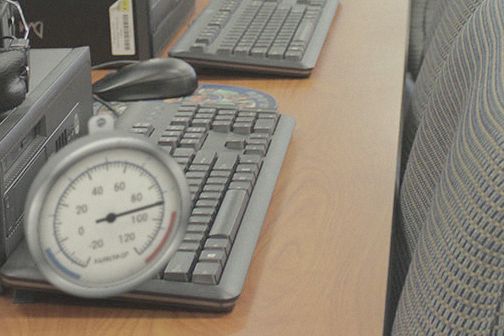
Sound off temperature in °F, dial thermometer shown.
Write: 90 °F
